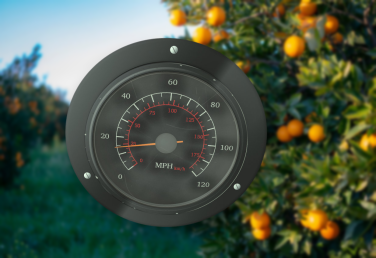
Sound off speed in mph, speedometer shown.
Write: 15 mph
